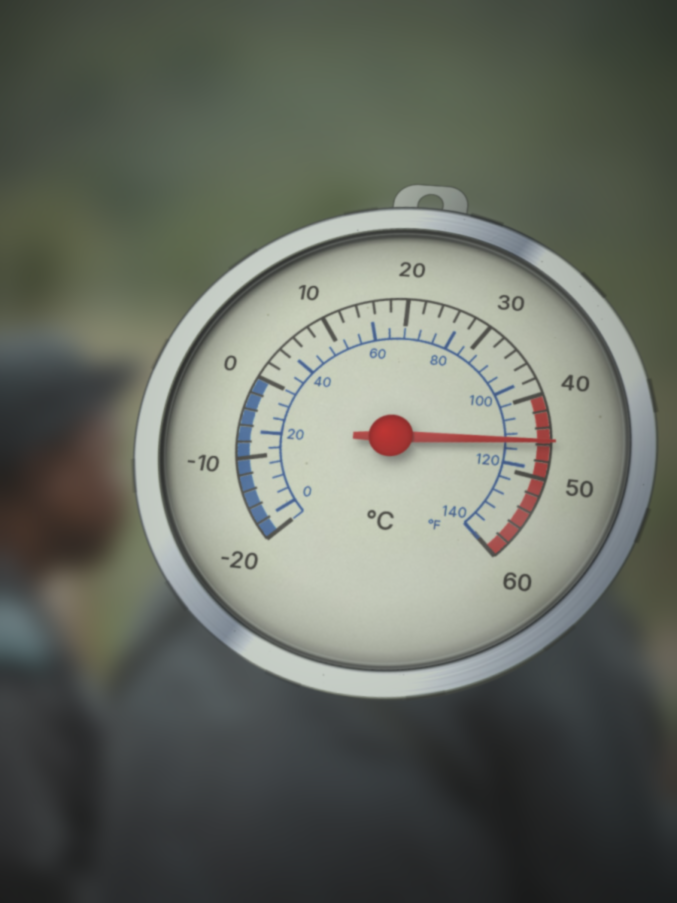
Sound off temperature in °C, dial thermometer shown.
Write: 46 °C
